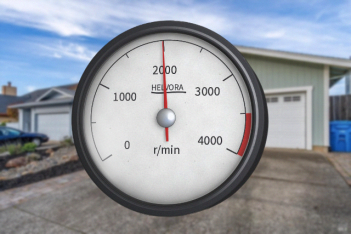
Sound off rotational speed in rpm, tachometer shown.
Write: 2000 rpm
